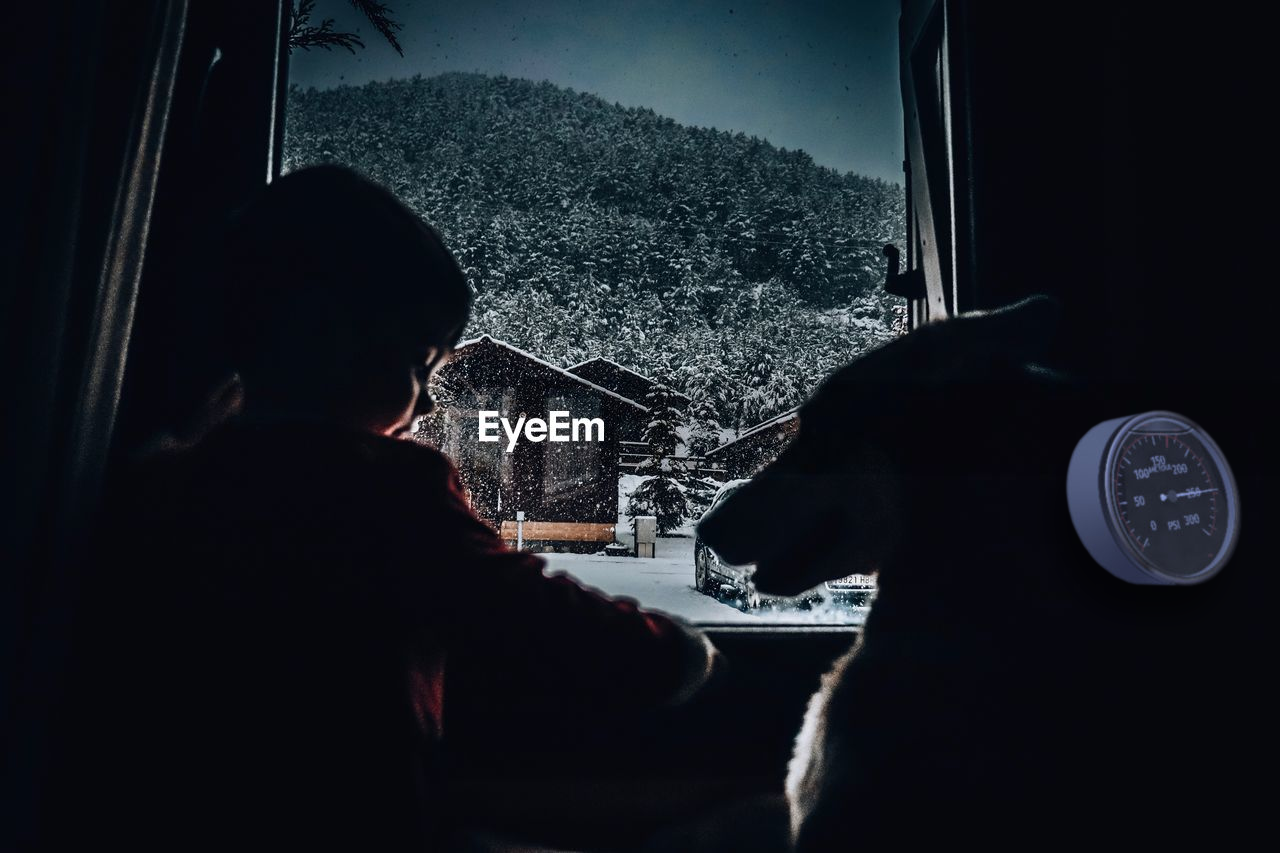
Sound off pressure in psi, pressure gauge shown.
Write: 250 psi
